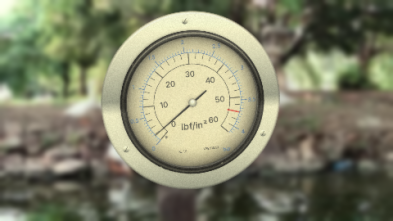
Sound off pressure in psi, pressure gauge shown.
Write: 2 psi
